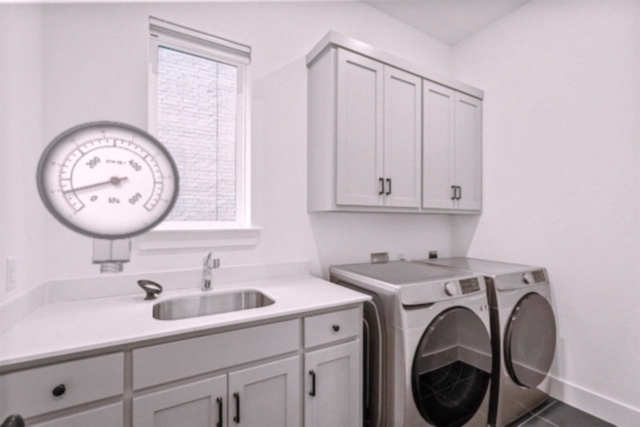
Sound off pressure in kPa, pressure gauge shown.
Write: 60 kPa
